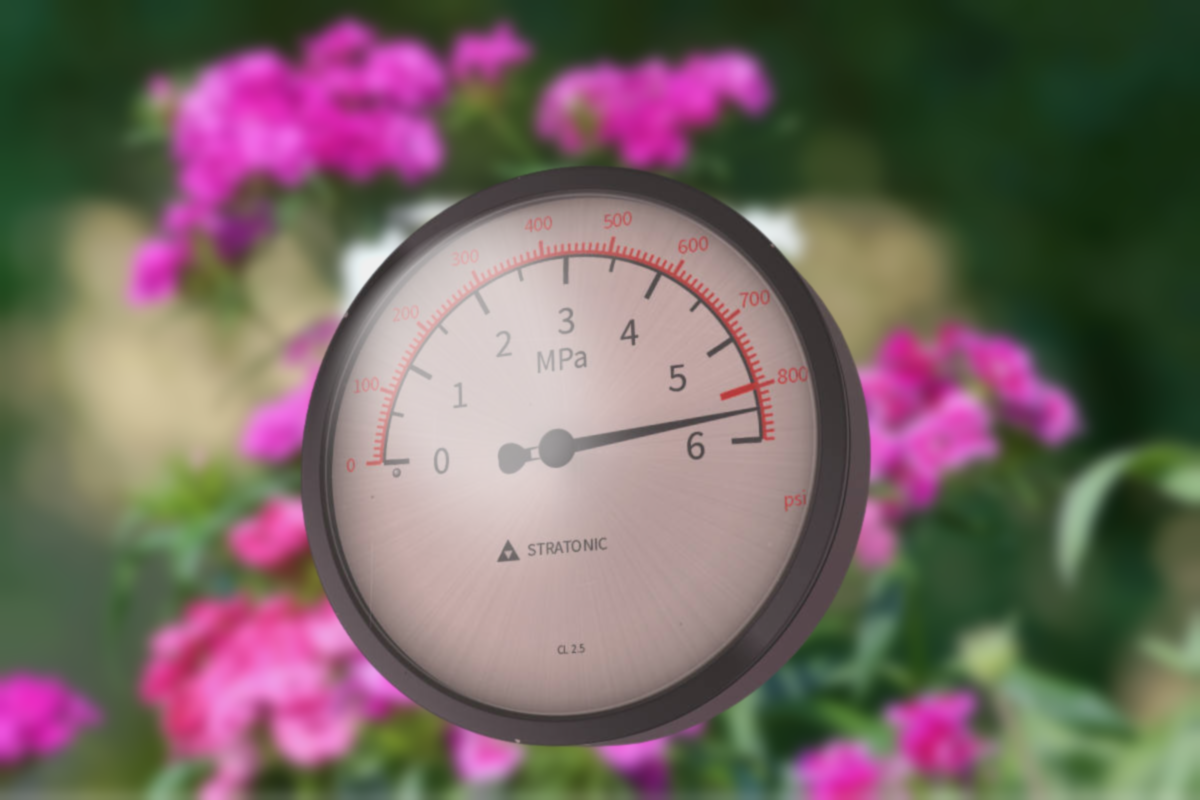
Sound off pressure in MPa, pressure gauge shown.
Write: 5.75 MPa
